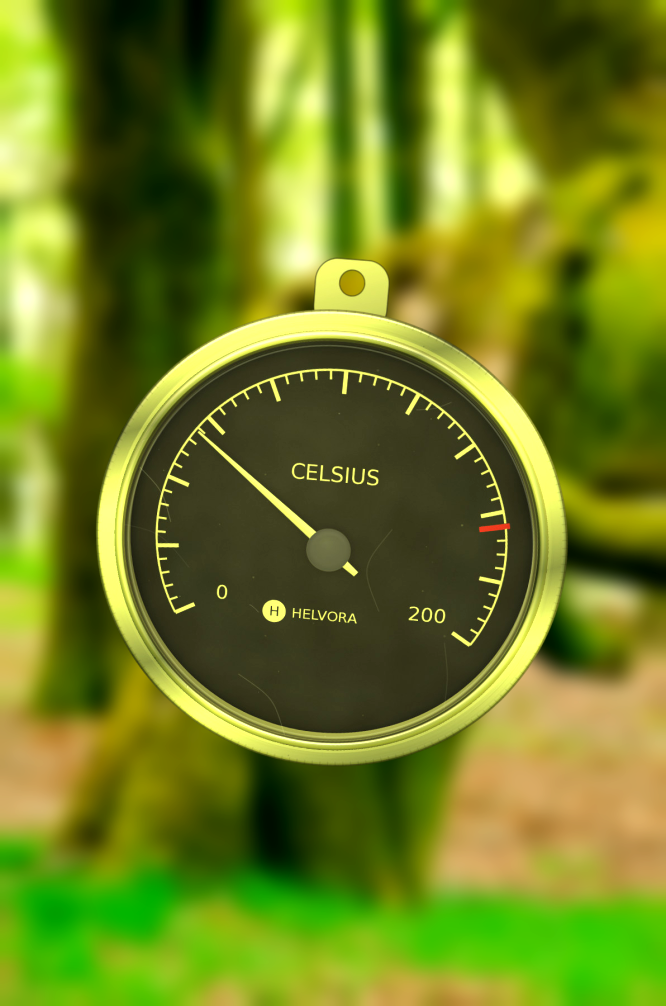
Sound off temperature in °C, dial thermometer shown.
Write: 56 °C
